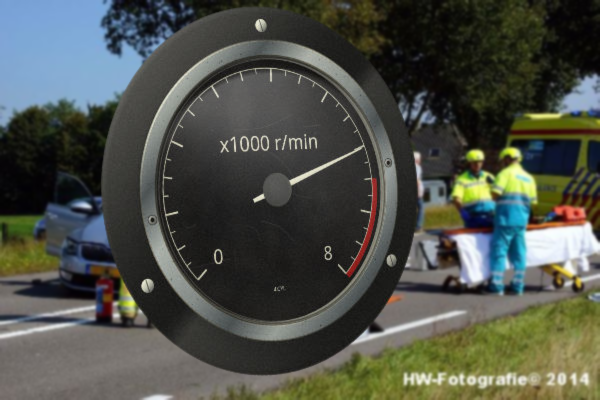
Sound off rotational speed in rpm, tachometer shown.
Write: 6000 rpm
